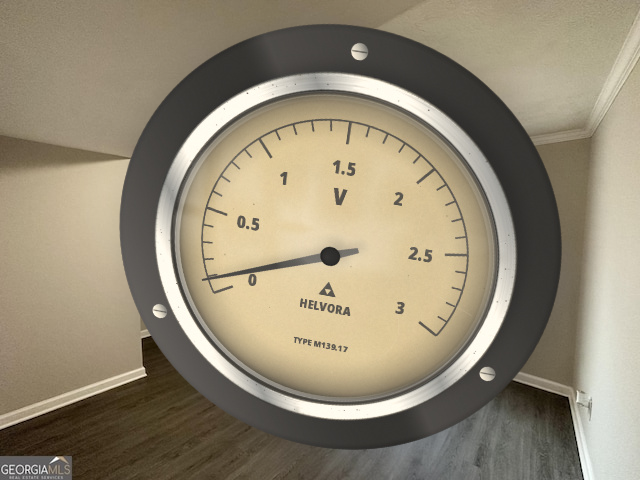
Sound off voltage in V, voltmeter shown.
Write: 0.1 V
